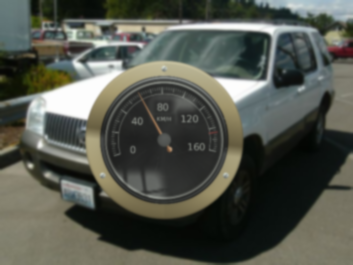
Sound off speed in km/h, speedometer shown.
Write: 60 km/h
